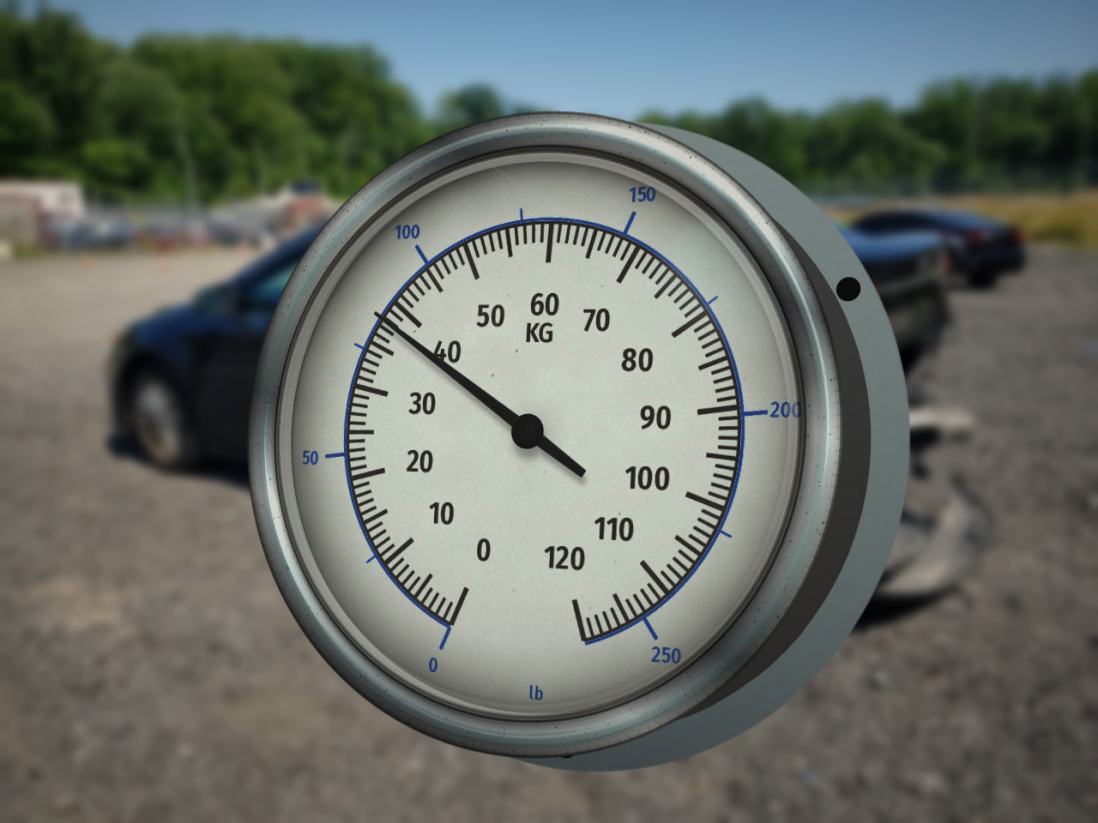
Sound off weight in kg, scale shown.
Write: 38 kg
